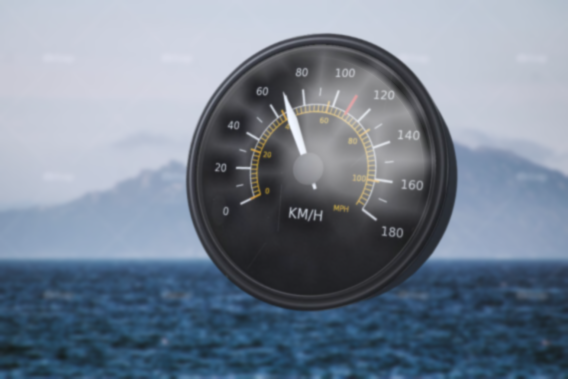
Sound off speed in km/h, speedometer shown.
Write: 70 km/h
